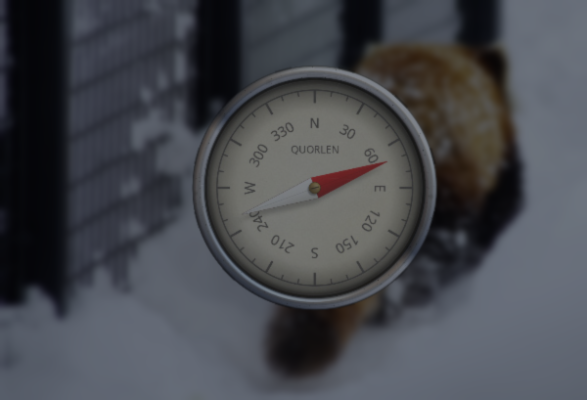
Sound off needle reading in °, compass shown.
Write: 70 °
